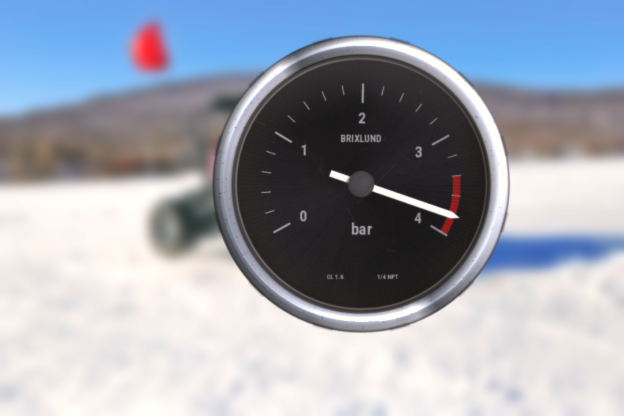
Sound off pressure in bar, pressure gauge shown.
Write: 3.8 bar
